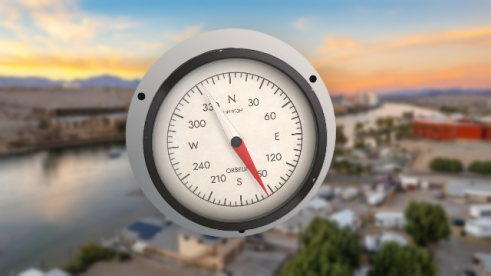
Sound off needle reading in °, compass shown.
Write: 155 °
